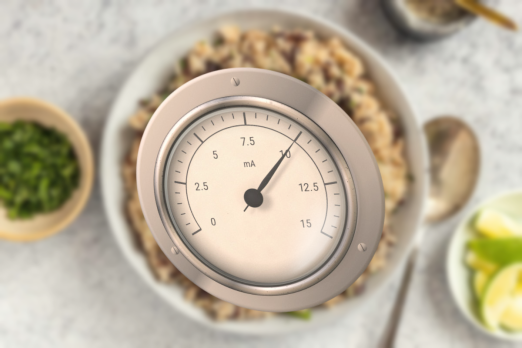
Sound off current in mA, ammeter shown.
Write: 10 mA
